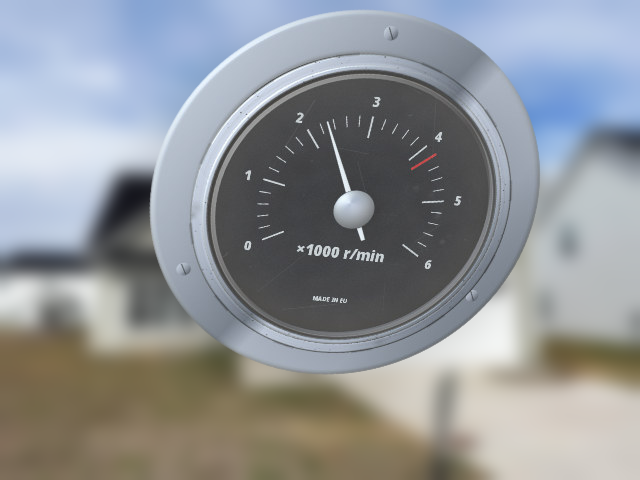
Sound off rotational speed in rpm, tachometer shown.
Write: 2300 rpm
